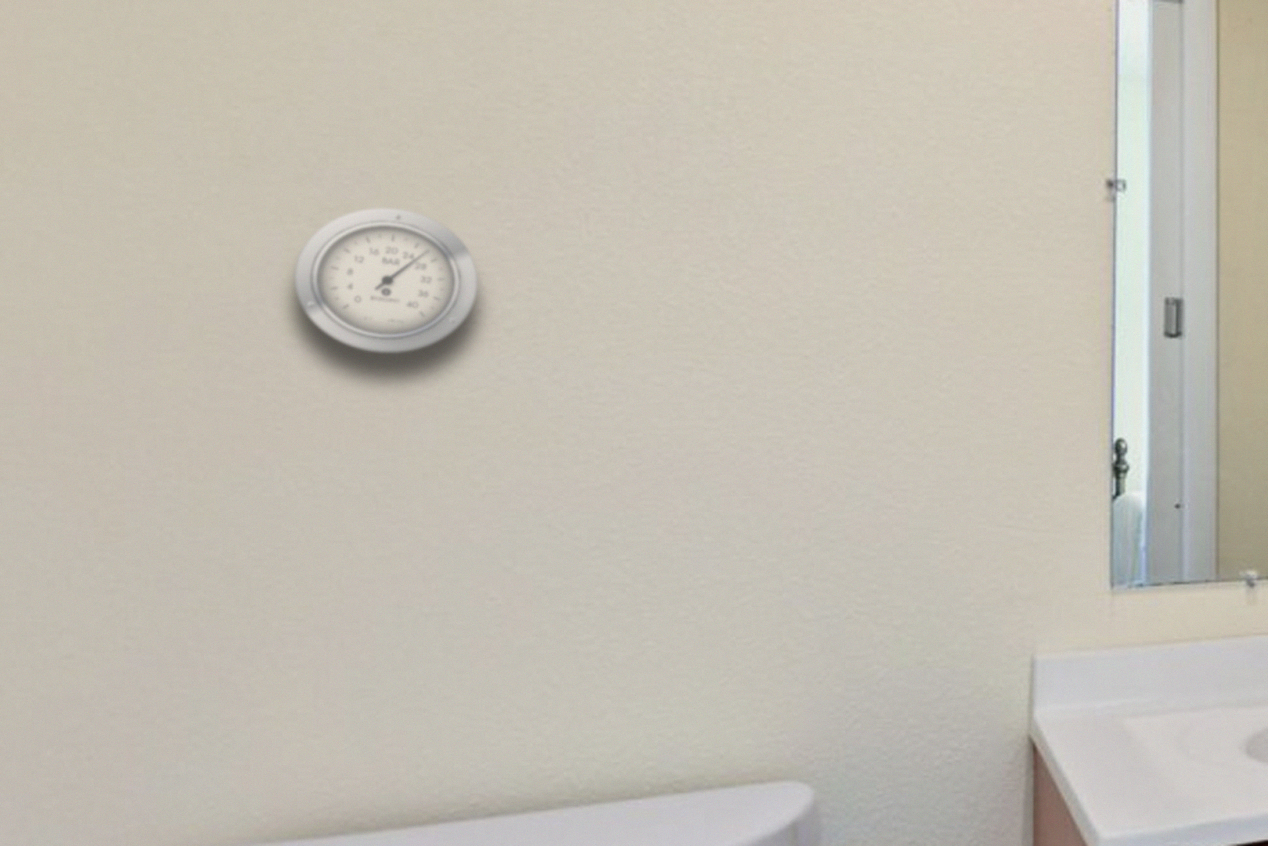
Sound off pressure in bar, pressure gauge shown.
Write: 26 bar
